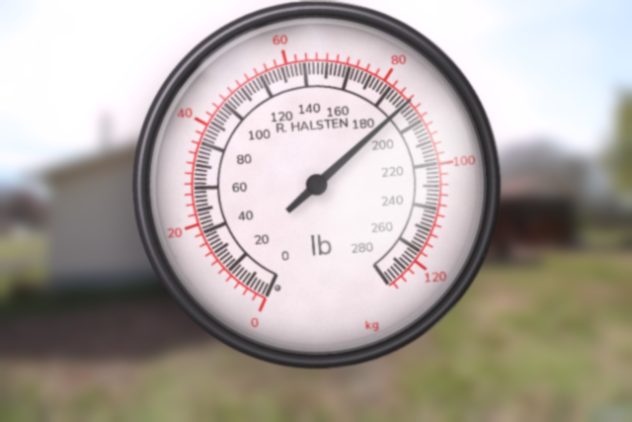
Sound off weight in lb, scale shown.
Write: 190 lb
